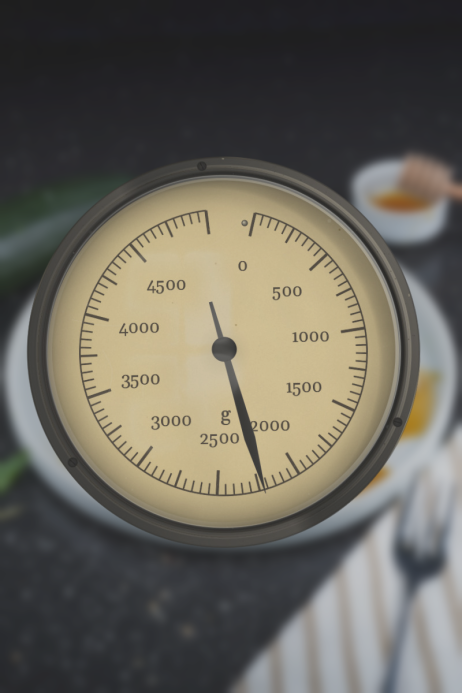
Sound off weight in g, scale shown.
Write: 2225 g
